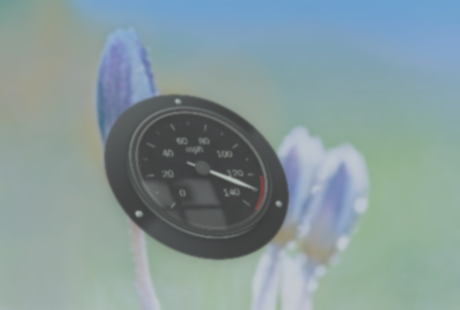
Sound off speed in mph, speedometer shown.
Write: 130 mph
